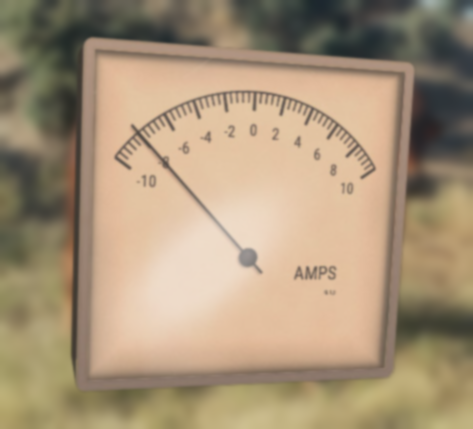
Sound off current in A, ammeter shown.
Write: -8 A
